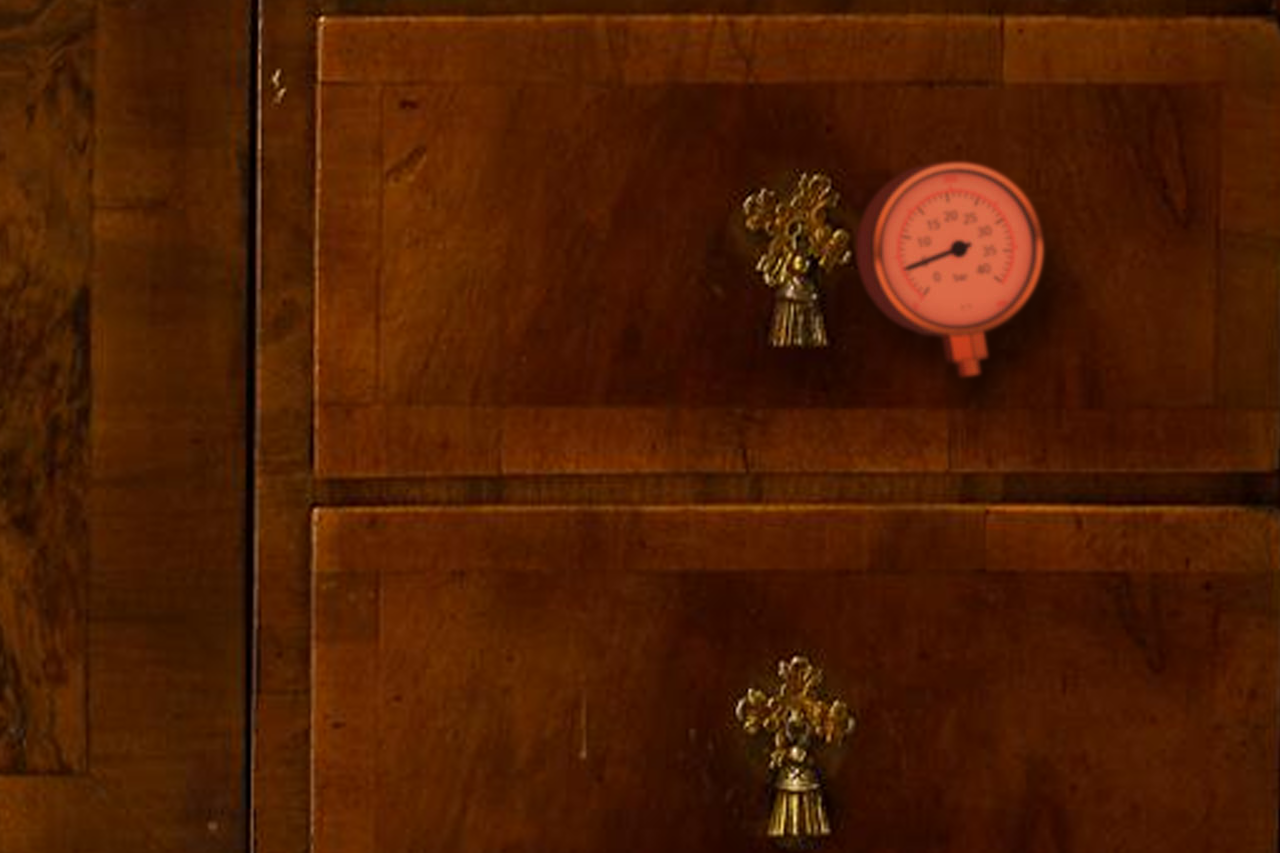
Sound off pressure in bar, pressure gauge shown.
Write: 5 bar
